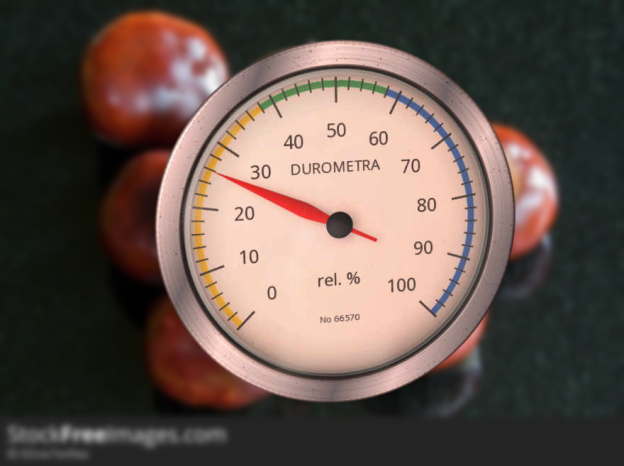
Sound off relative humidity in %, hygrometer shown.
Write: 26 %
